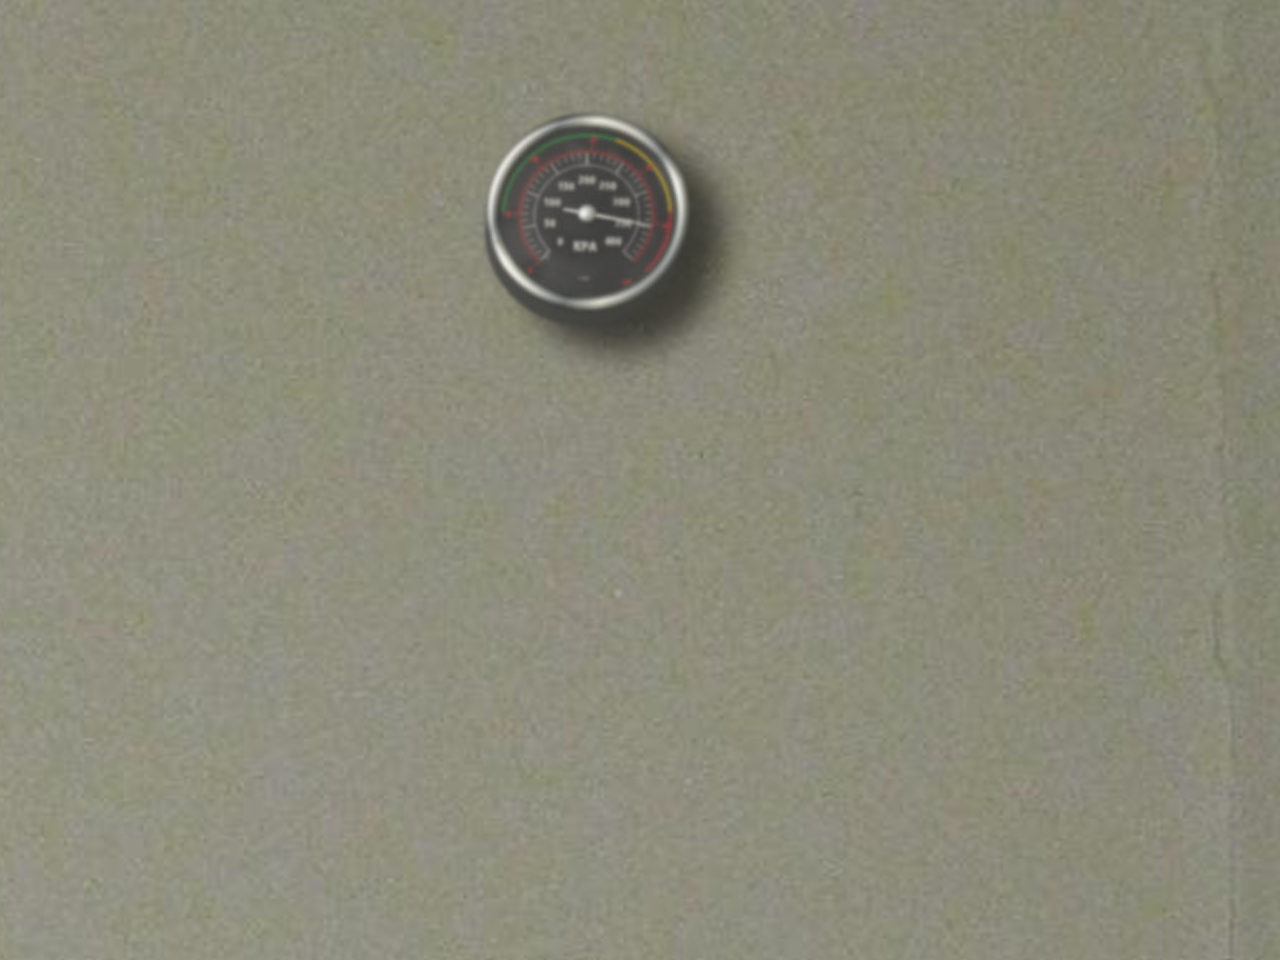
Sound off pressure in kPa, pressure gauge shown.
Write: 350 kPa
